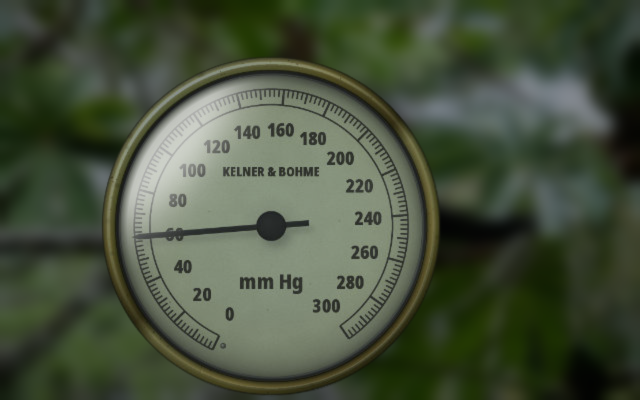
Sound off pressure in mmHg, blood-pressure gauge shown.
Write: 60 mmHg
